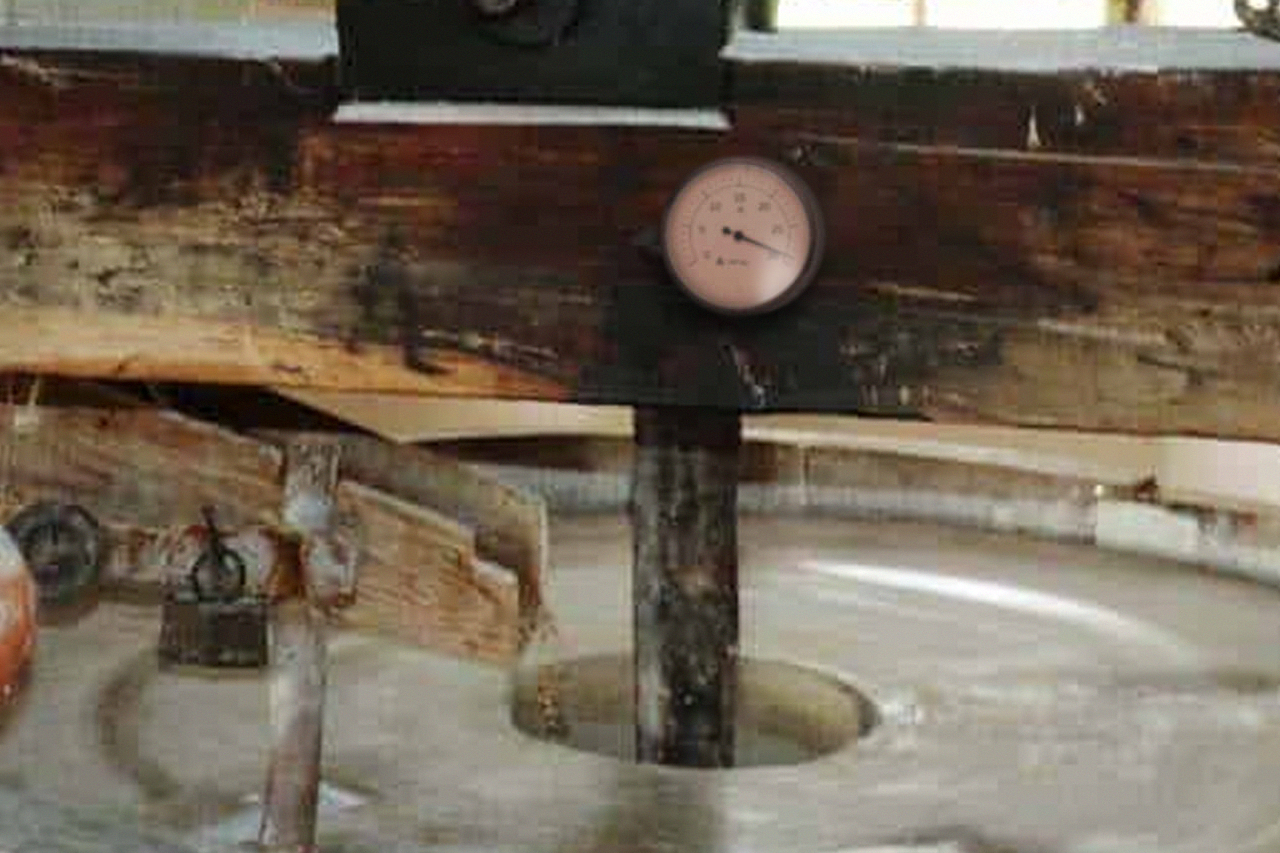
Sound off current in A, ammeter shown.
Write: 29 A
